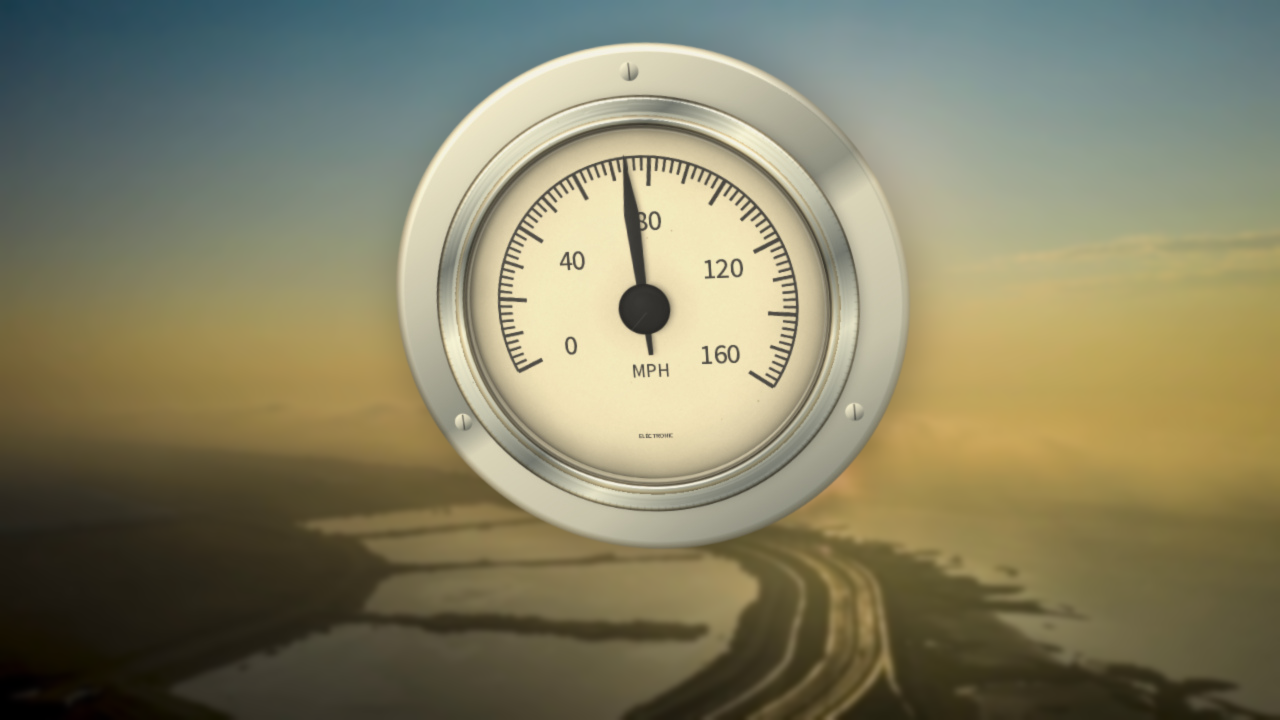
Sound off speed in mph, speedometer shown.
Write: 74 mph
